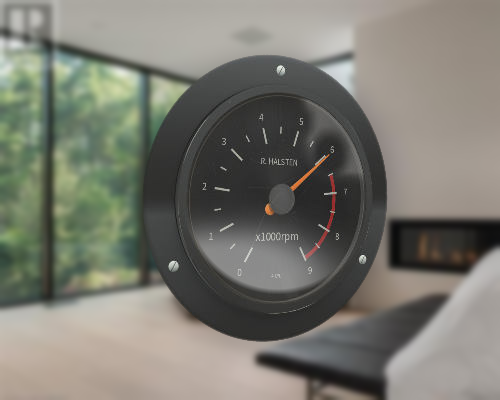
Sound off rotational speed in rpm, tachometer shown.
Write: 6000 rpm
